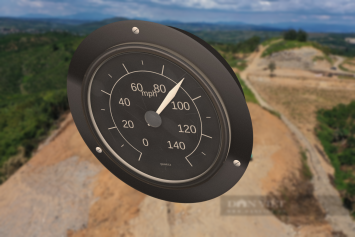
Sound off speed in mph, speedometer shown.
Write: 90 mph
